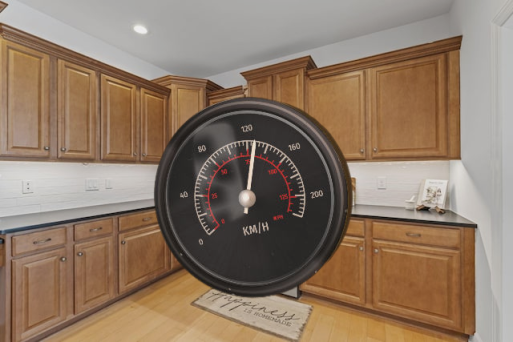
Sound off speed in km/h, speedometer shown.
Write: 128 km/h
